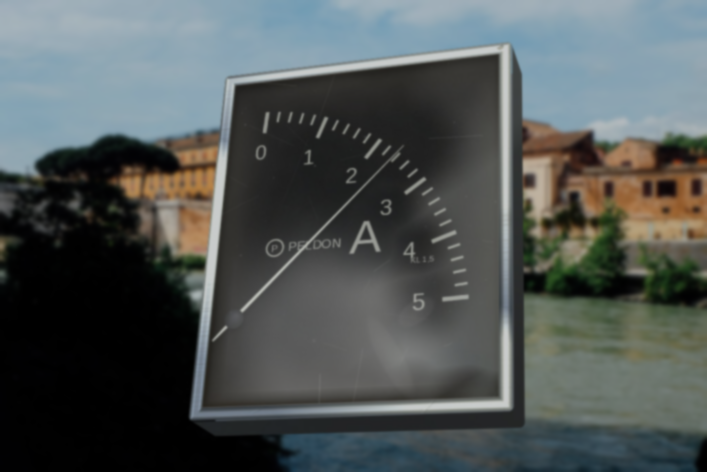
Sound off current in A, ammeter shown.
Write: 2.4 A
